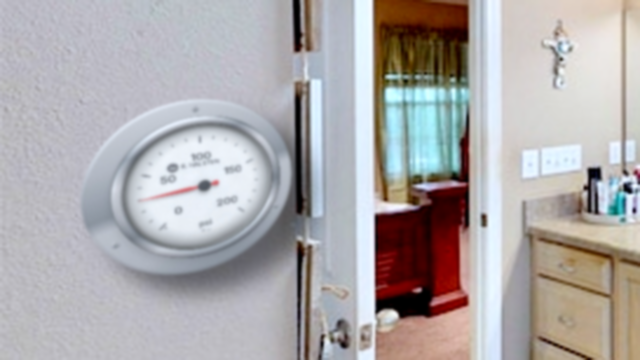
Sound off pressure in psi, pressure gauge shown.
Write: 30 psi
